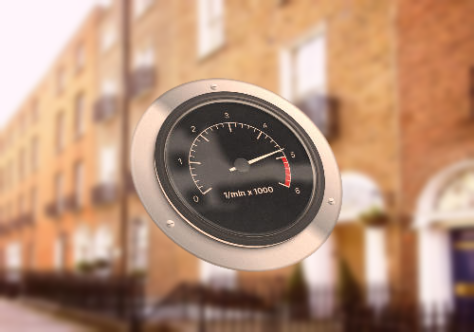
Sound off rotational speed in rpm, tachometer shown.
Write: 4800 rpm
